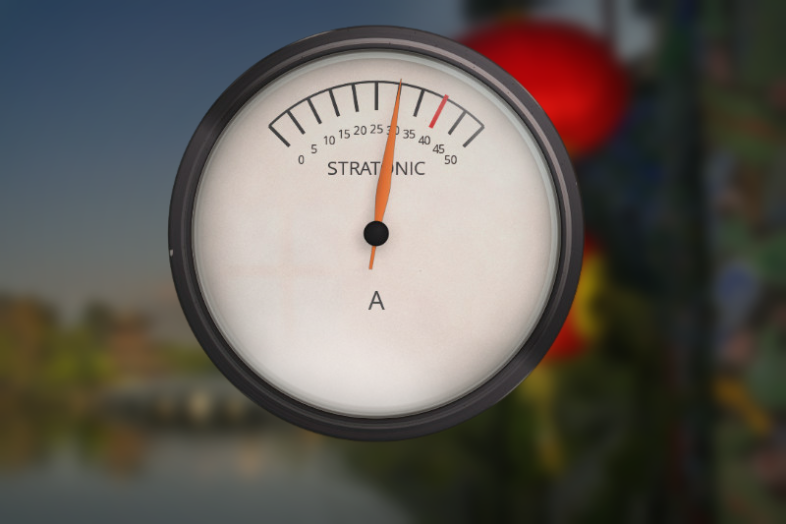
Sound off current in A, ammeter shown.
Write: 30 A
